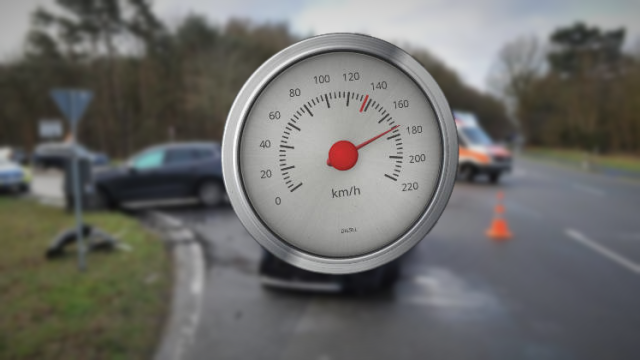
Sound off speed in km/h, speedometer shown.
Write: 172 km/h
